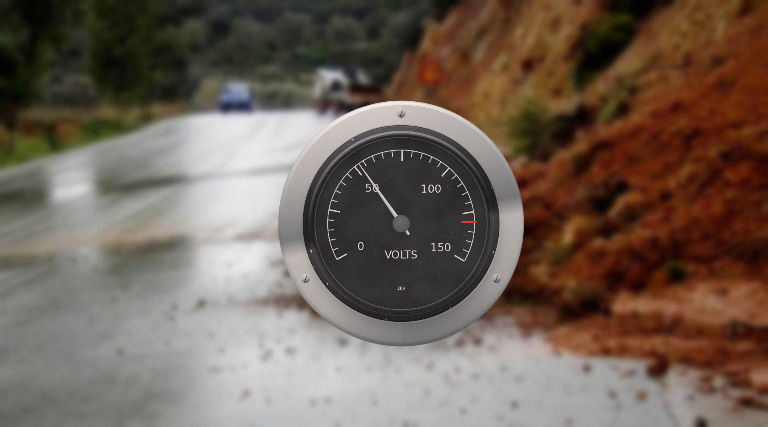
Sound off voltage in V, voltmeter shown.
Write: 52.5 V
